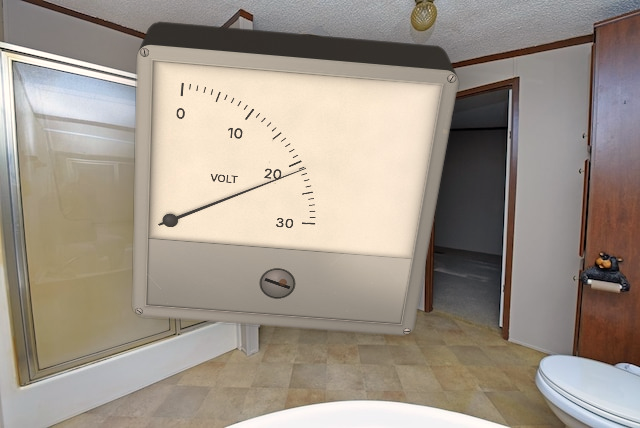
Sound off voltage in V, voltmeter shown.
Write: 21 V
